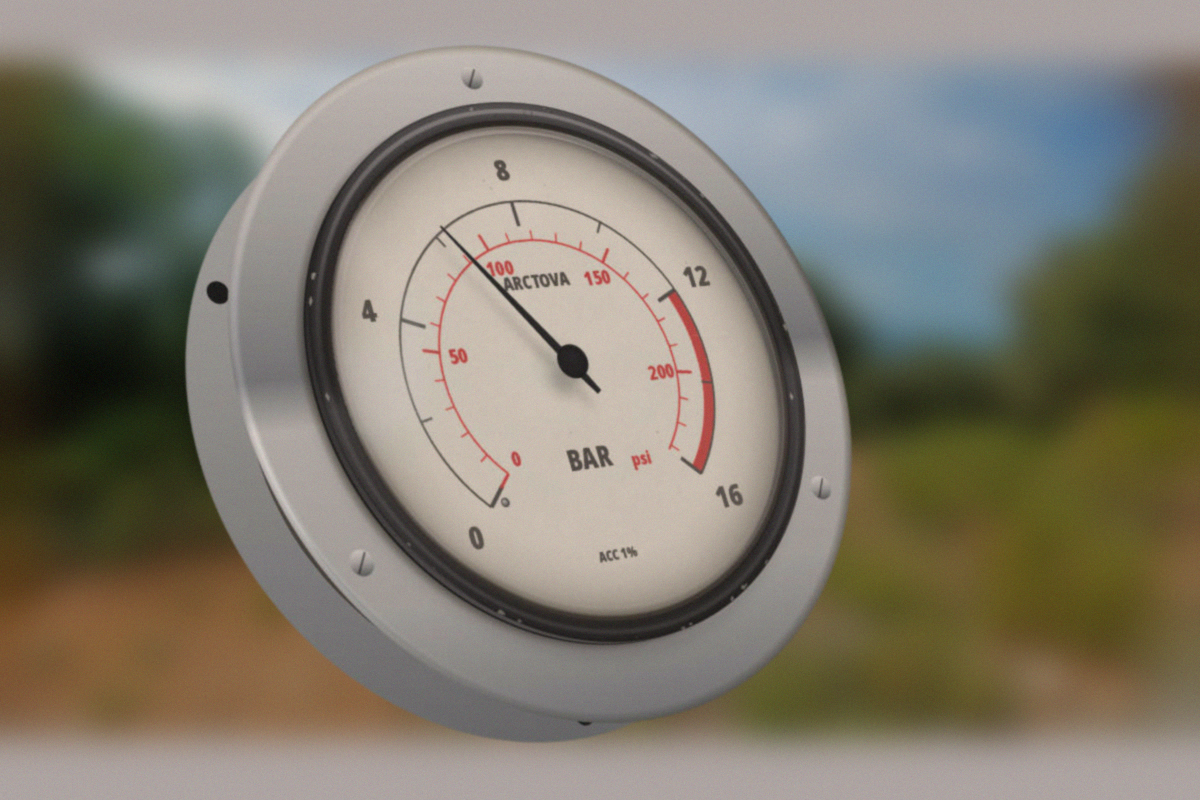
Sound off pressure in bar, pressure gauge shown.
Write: 6 bar
